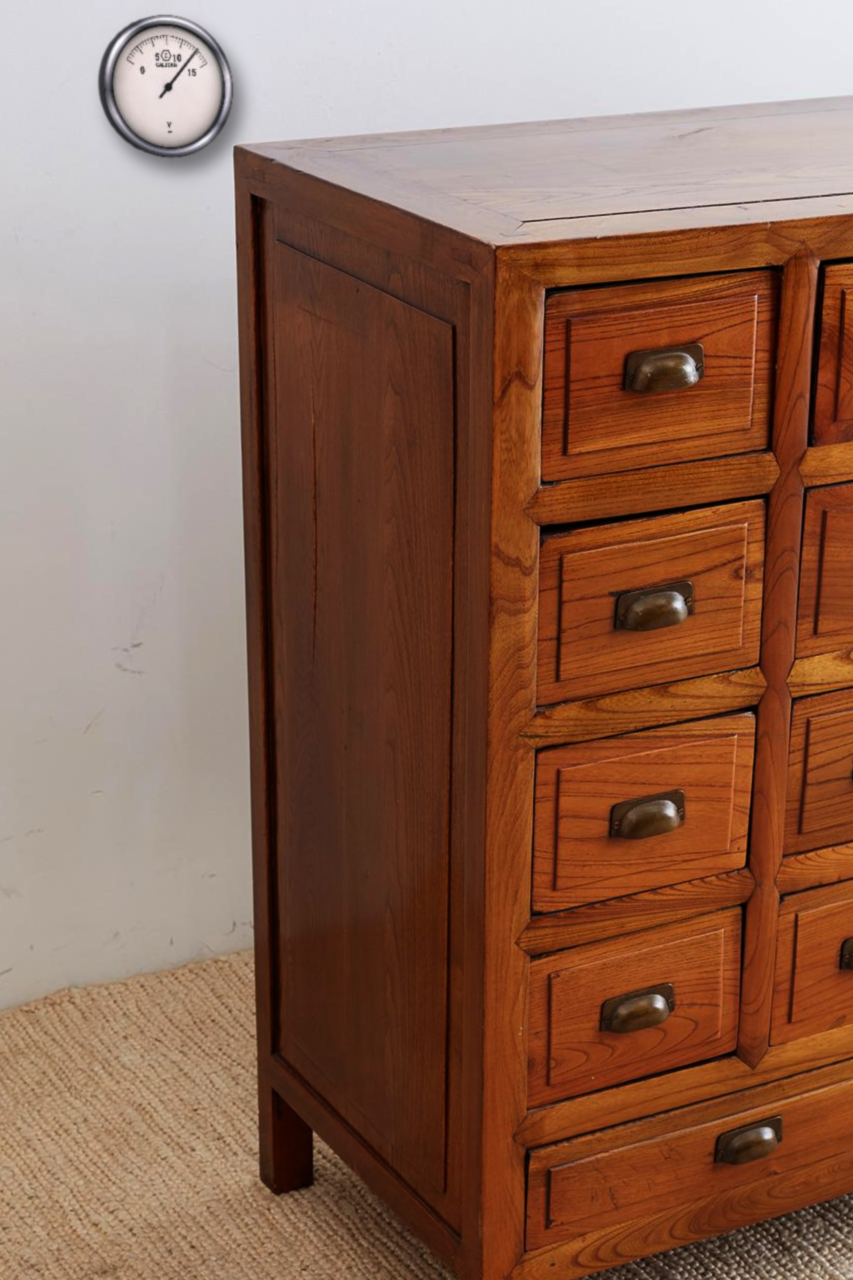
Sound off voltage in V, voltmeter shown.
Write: 12.5 V
